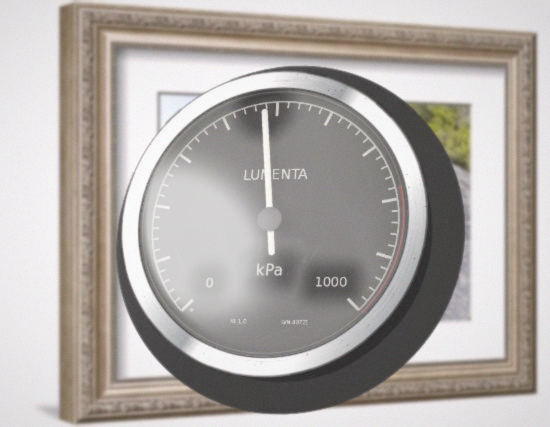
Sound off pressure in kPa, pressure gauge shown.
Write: 480 kPa
